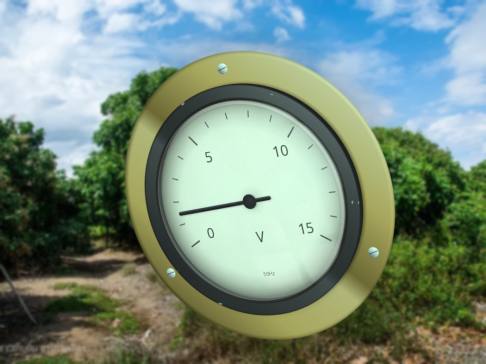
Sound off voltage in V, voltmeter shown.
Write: 1.5 V
